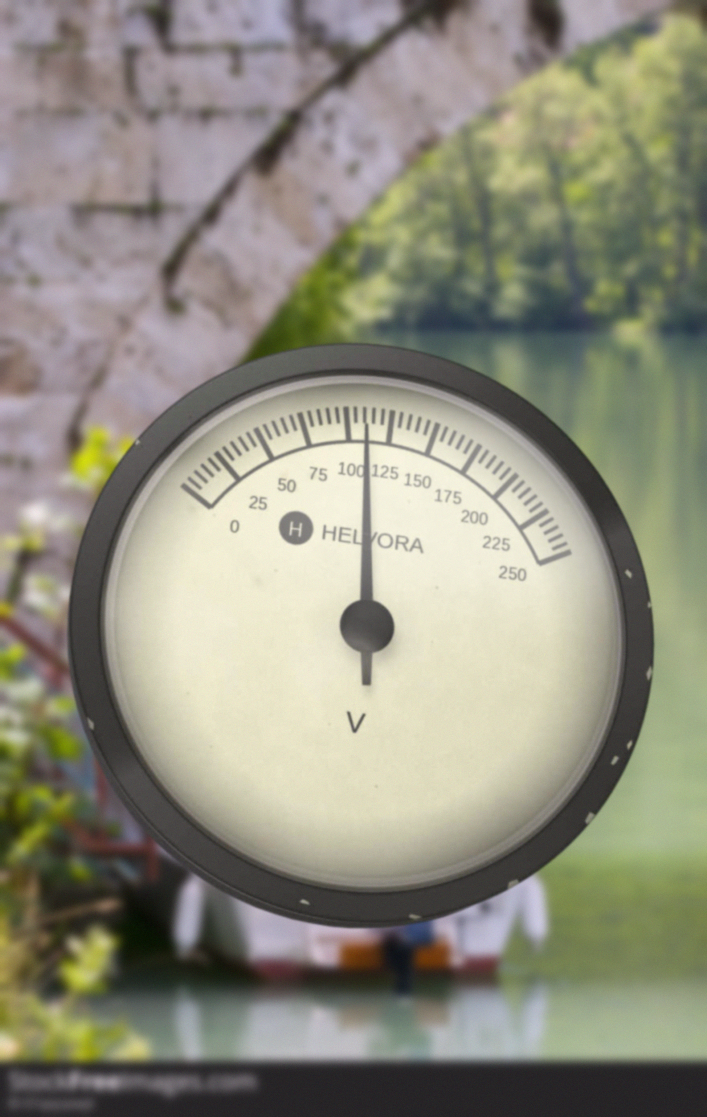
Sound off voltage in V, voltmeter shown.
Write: 110 V
